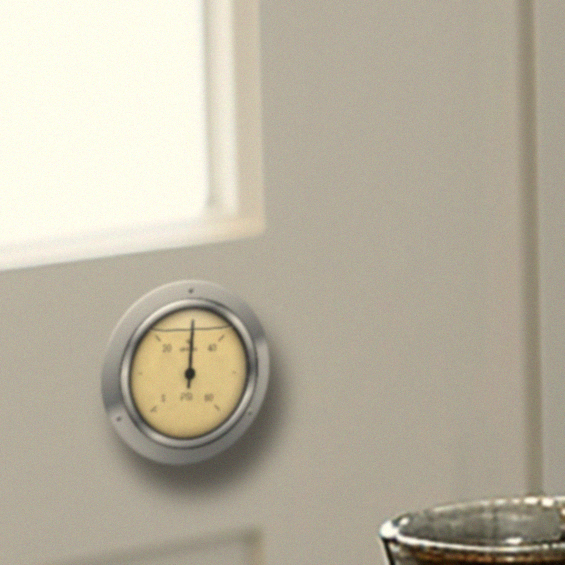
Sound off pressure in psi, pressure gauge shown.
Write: 30 psi
